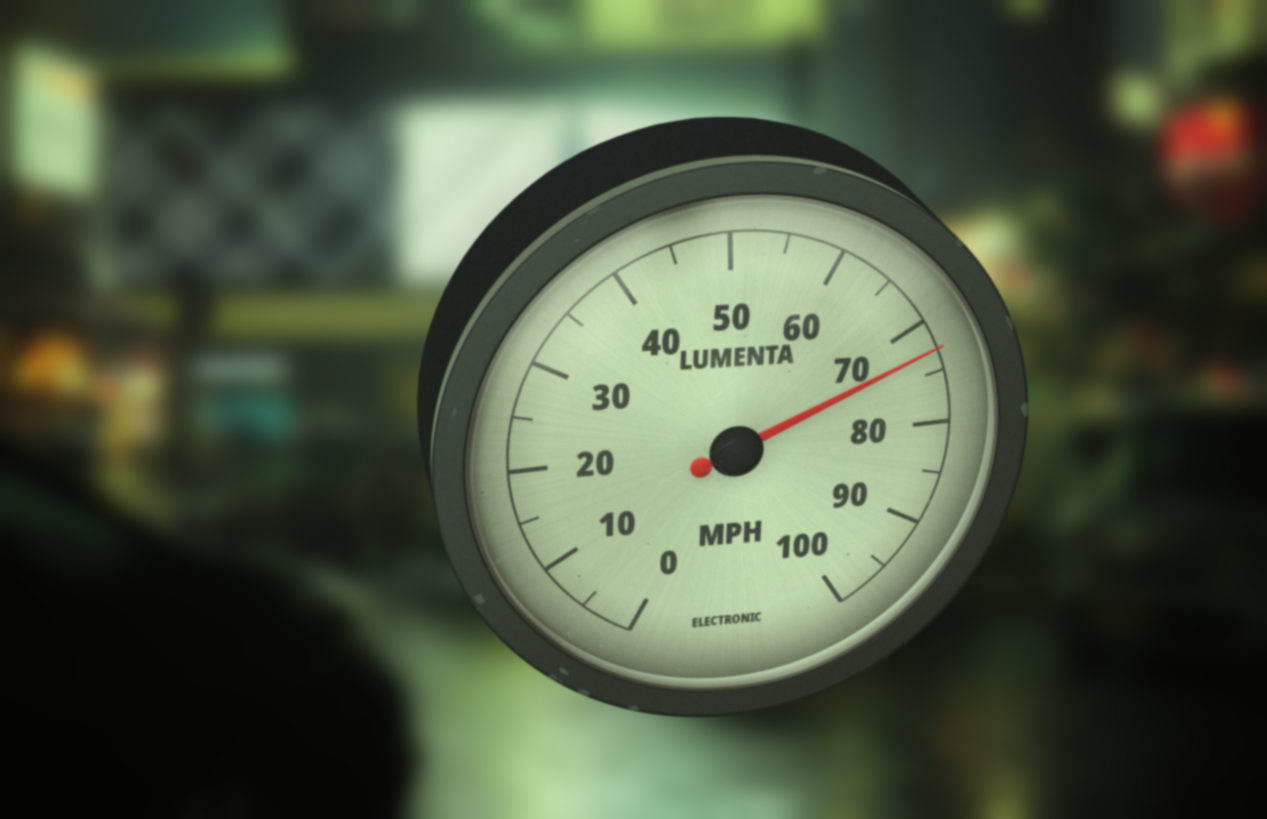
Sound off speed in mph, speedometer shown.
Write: 72.5 mph
